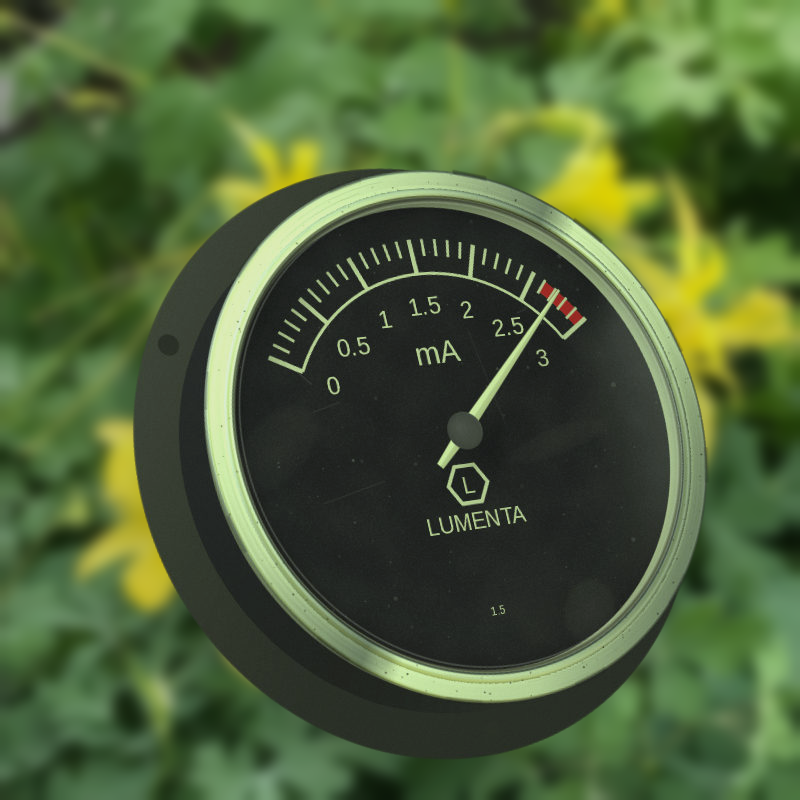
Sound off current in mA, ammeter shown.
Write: 2.7 mA
